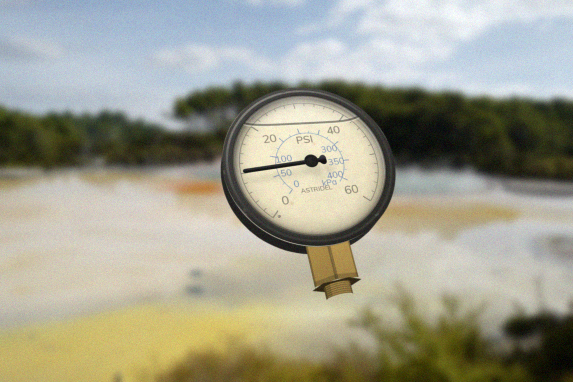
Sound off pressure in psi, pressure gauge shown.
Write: 10 psi
